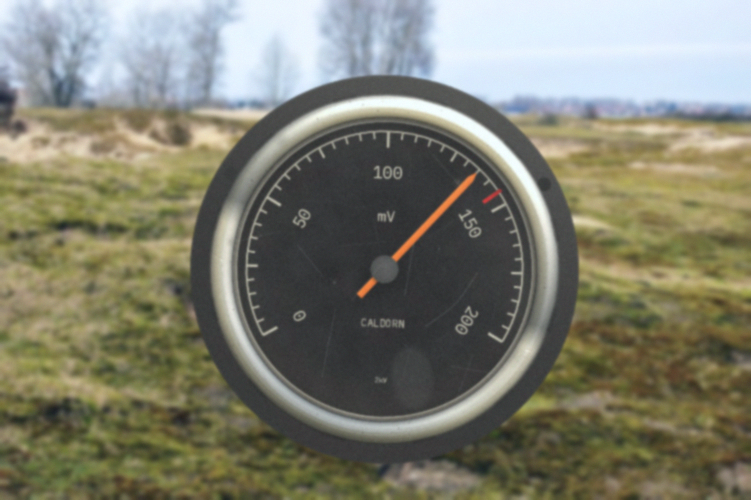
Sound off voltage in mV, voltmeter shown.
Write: 135 mV
